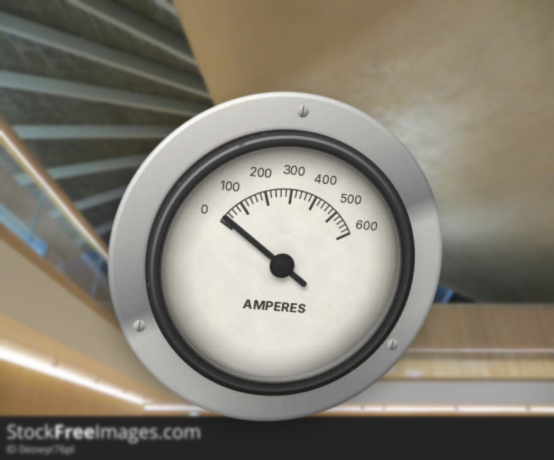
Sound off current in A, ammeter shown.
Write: 20 A
